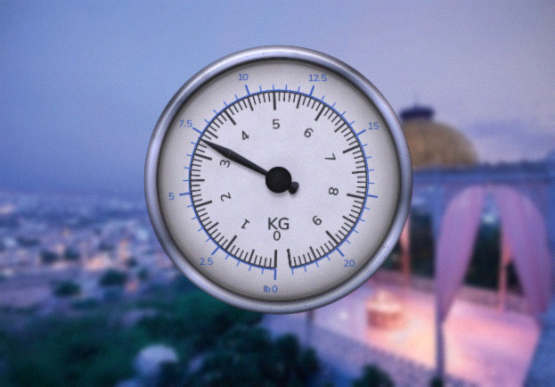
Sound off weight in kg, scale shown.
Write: 3.3 kg
